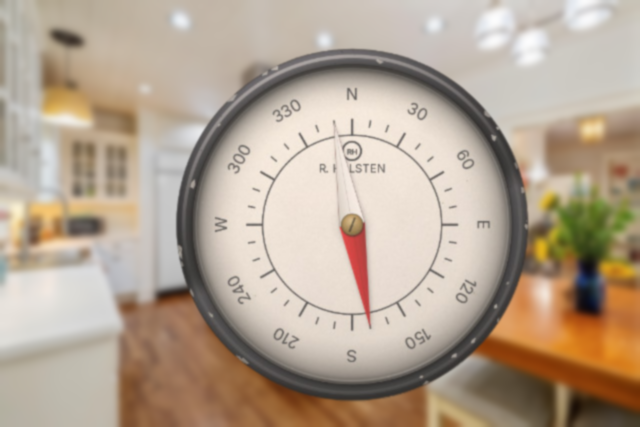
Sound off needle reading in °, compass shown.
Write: 170 °
